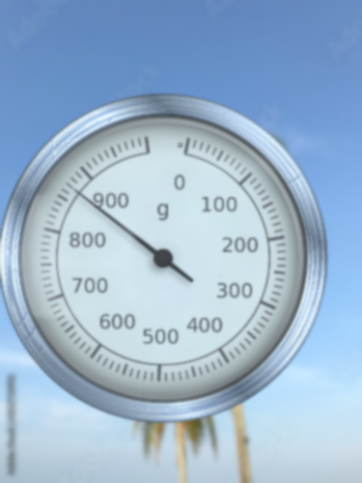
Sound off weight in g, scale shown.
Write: 870 g
